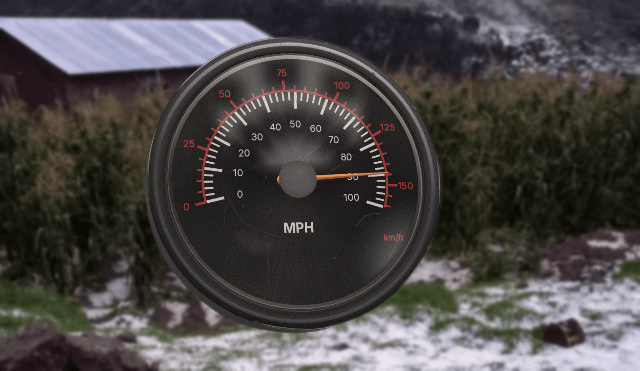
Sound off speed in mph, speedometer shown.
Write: 90 mph
